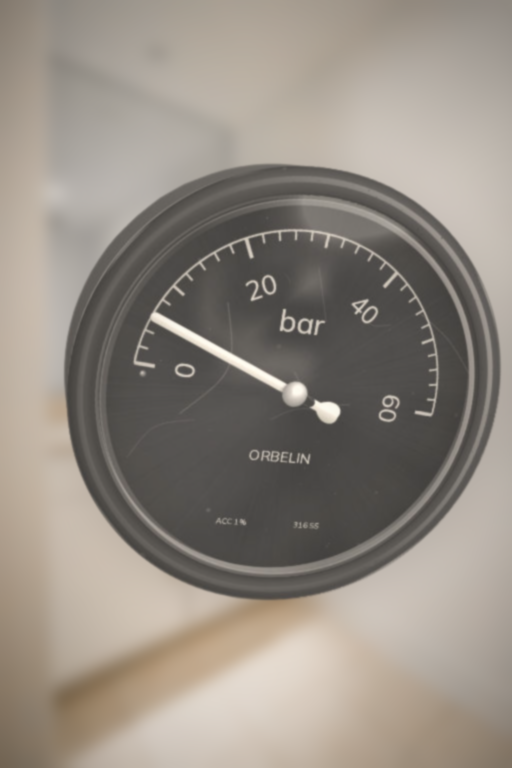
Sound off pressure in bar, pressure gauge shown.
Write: 6 bar
